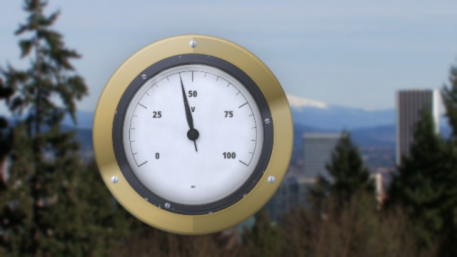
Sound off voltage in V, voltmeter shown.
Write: 45 V
